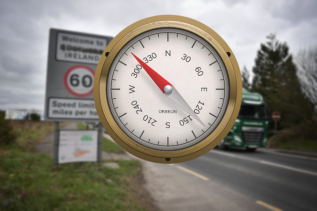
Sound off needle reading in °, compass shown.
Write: 315 °
